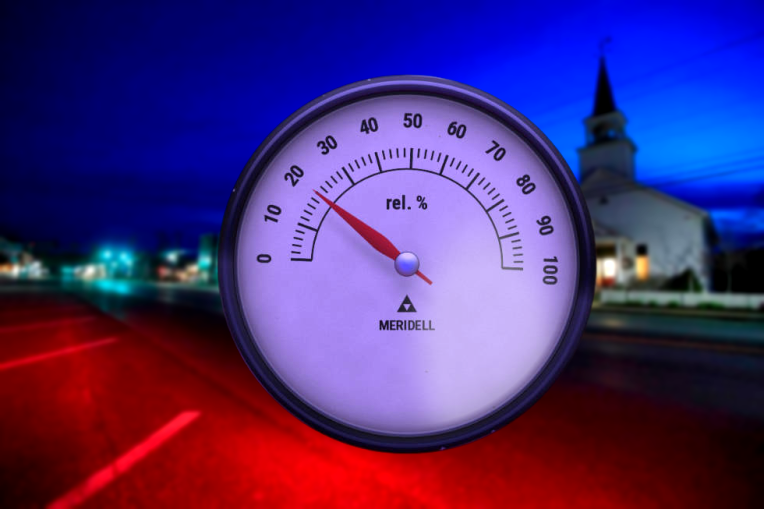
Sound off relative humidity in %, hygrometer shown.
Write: 20 %
